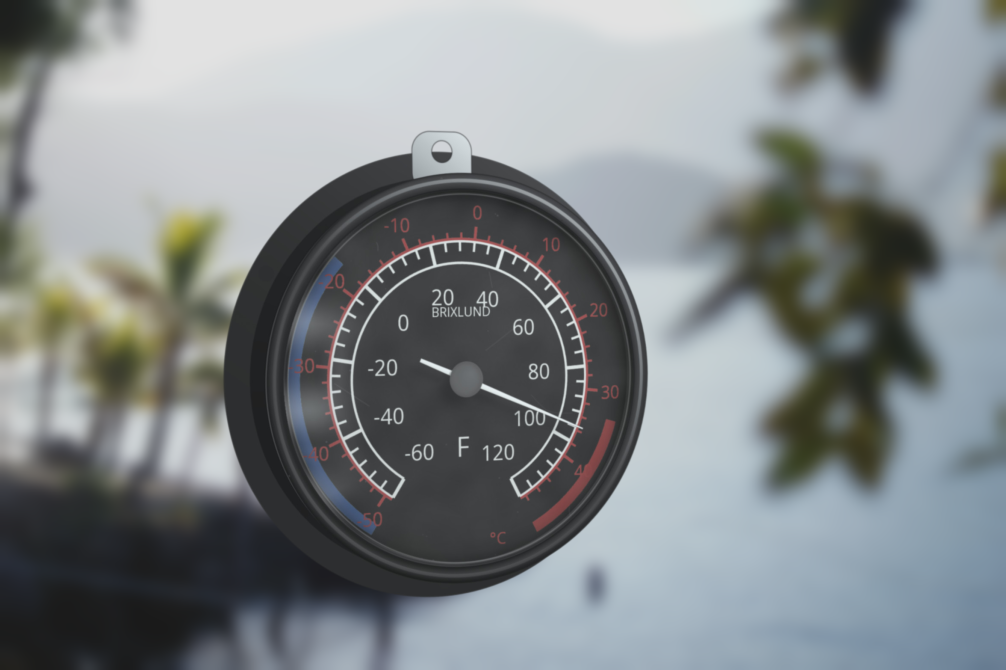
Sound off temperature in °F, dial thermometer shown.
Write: 96 °F
